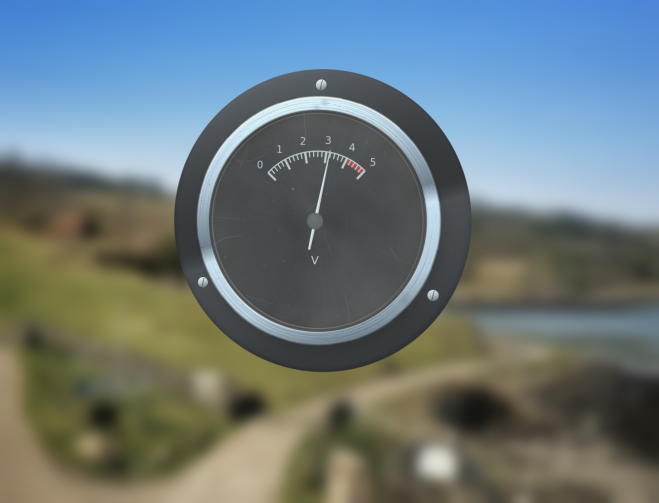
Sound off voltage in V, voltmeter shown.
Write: 3.2 V
